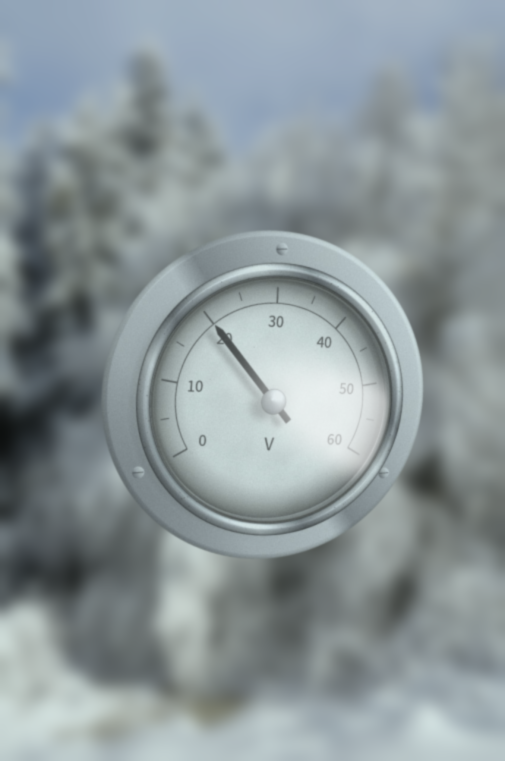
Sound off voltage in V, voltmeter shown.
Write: 20 V
